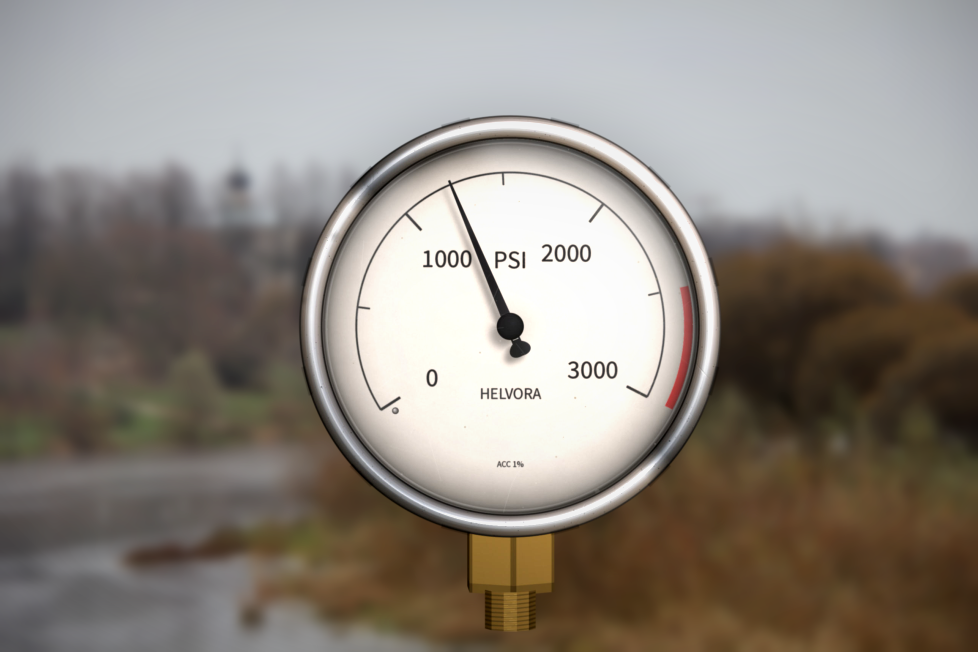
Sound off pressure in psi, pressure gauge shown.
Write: 1250 psi
